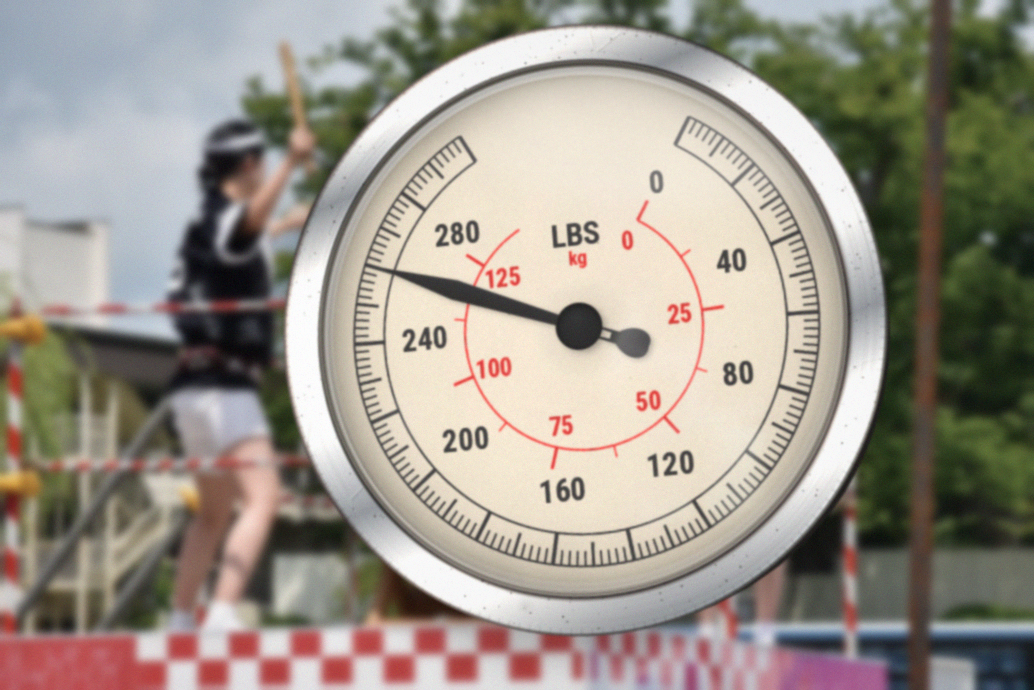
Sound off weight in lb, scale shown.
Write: 260 lb
